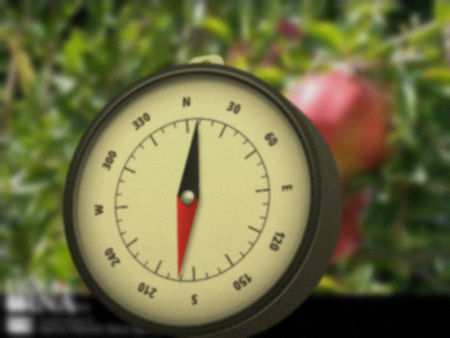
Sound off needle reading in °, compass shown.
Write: 190 °
